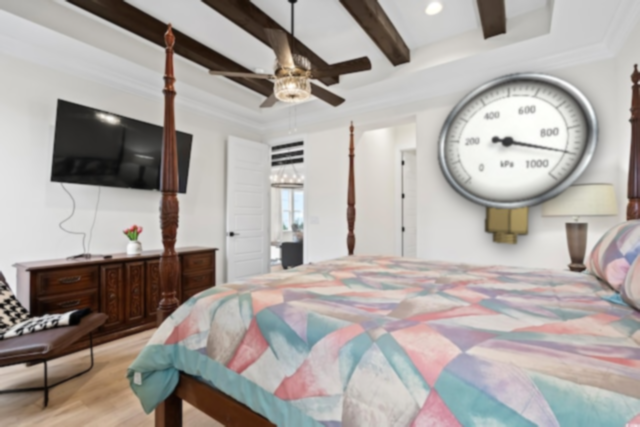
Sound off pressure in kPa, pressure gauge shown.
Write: 900 kPa
